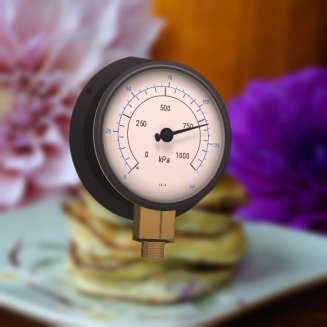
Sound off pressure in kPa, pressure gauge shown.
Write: 775 kPa
